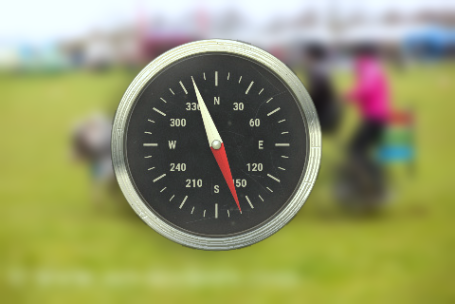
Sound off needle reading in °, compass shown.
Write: 160 °
